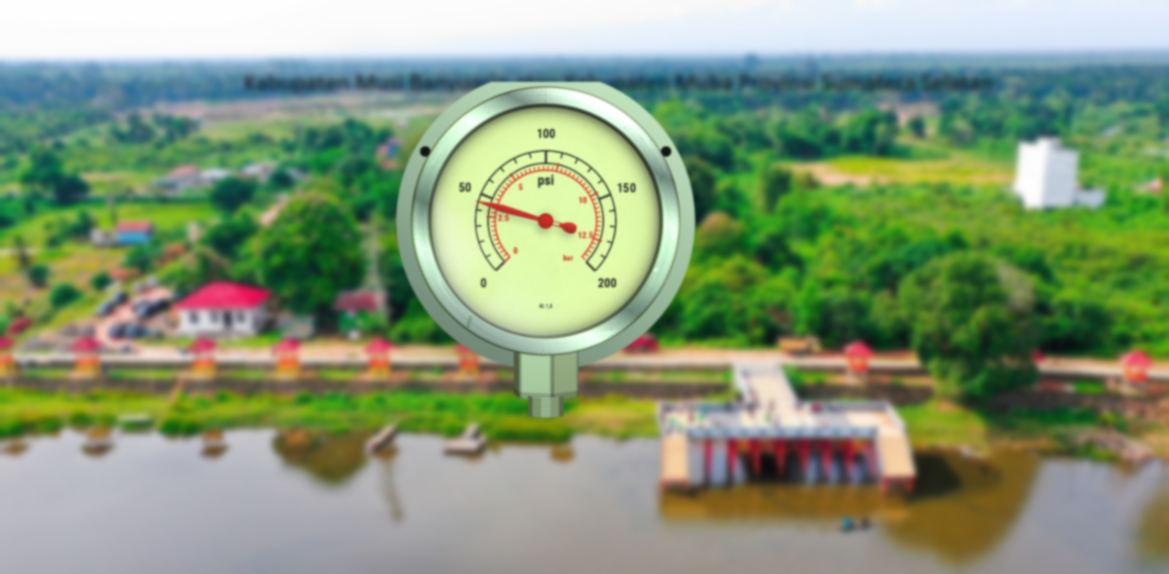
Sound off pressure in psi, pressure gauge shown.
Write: 45 psi
